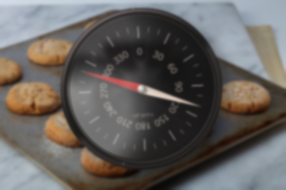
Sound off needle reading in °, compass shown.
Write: 290 °
